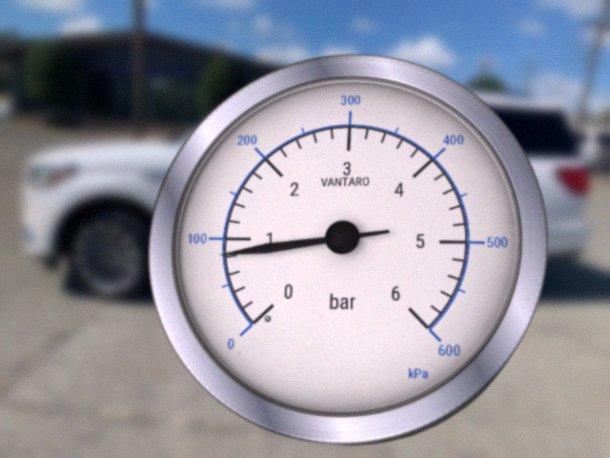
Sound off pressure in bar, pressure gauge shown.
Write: 0.8 bar
